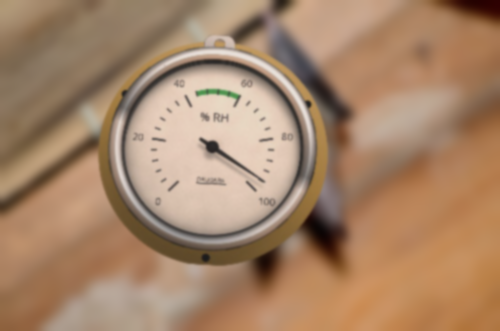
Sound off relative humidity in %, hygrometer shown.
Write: 96 %
